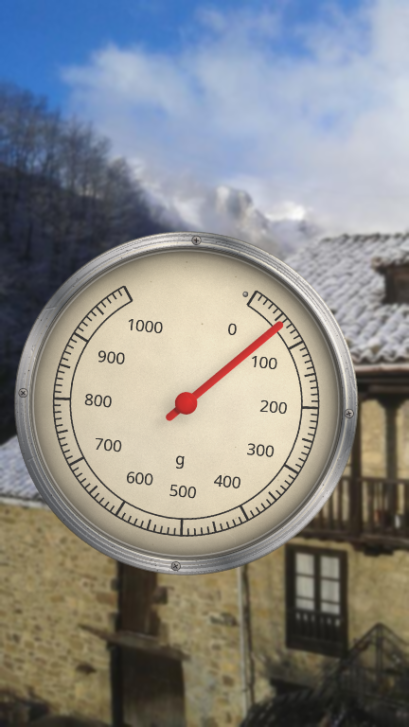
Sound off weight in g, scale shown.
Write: 60 g
